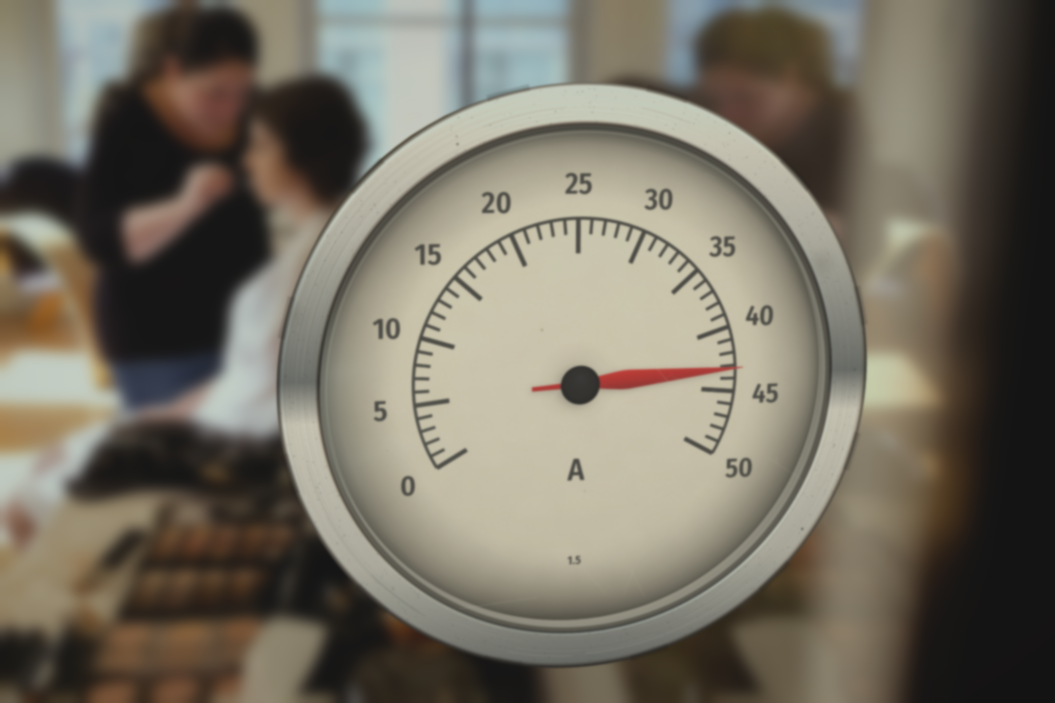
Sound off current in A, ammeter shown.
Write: 43 A
